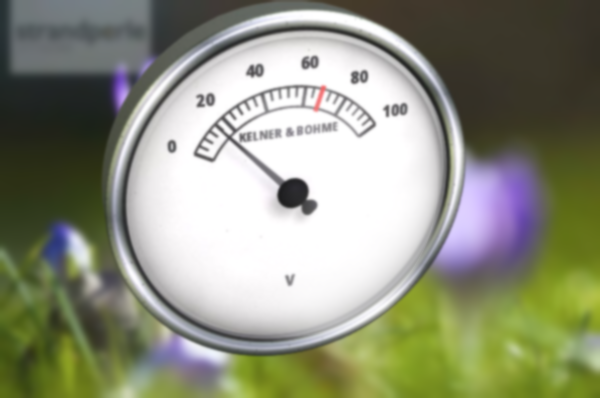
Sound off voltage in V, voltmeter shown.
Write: 16 V
